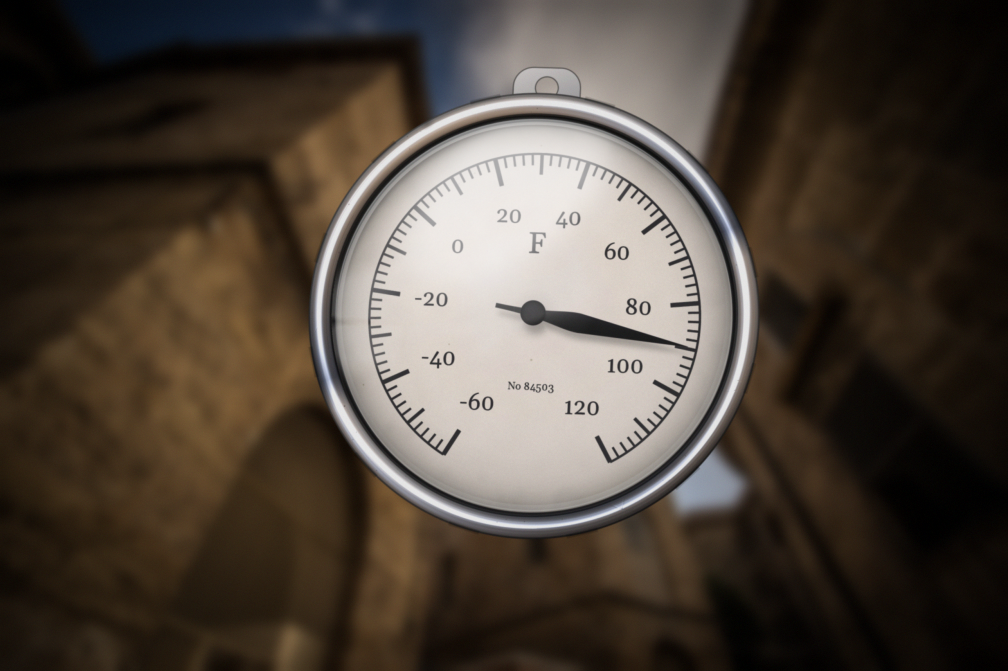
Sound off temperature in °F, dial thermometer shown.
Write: 90 °F
